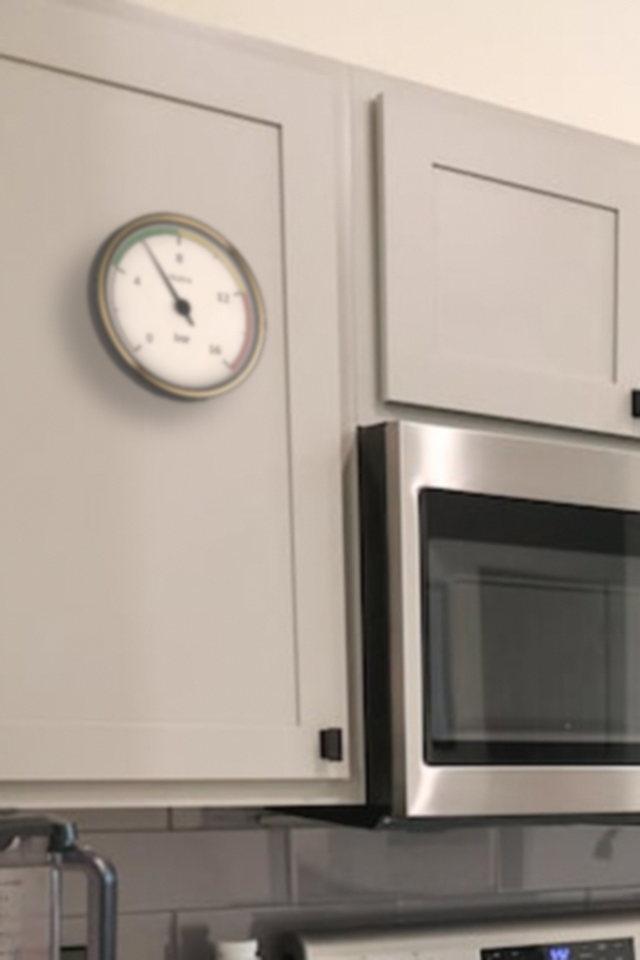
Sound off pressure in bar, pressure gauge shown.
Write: 6 bar
